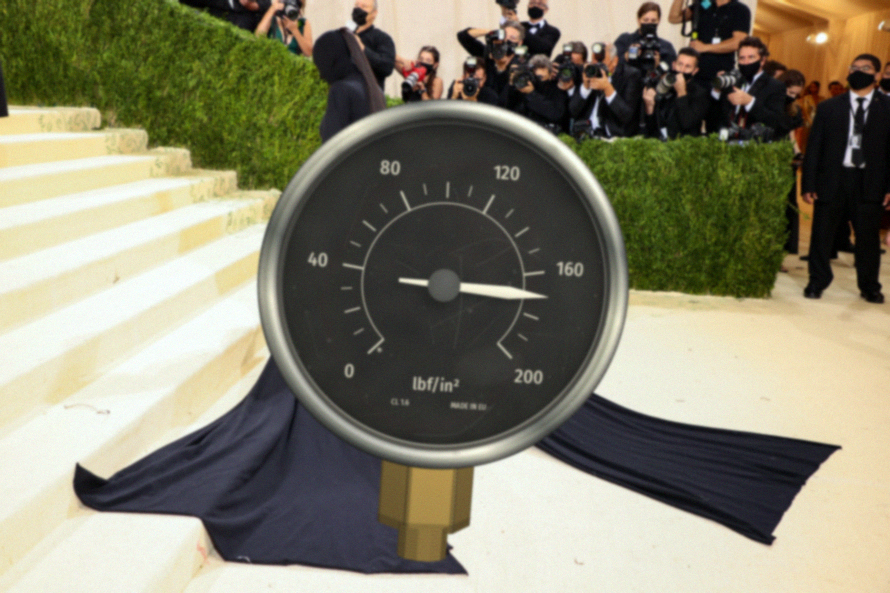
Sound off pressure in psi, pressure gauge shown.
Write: 170 psi
